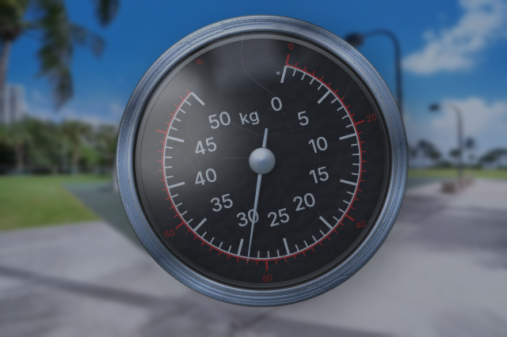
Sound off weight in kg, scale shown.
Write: 29 kg
